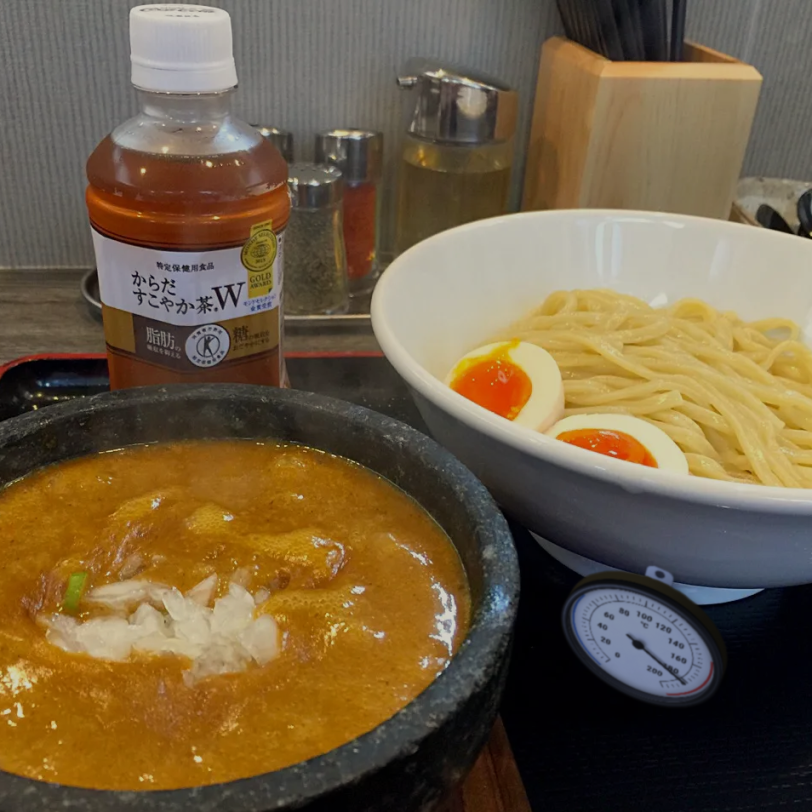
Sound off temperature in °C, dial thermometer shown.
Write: 180 °C
